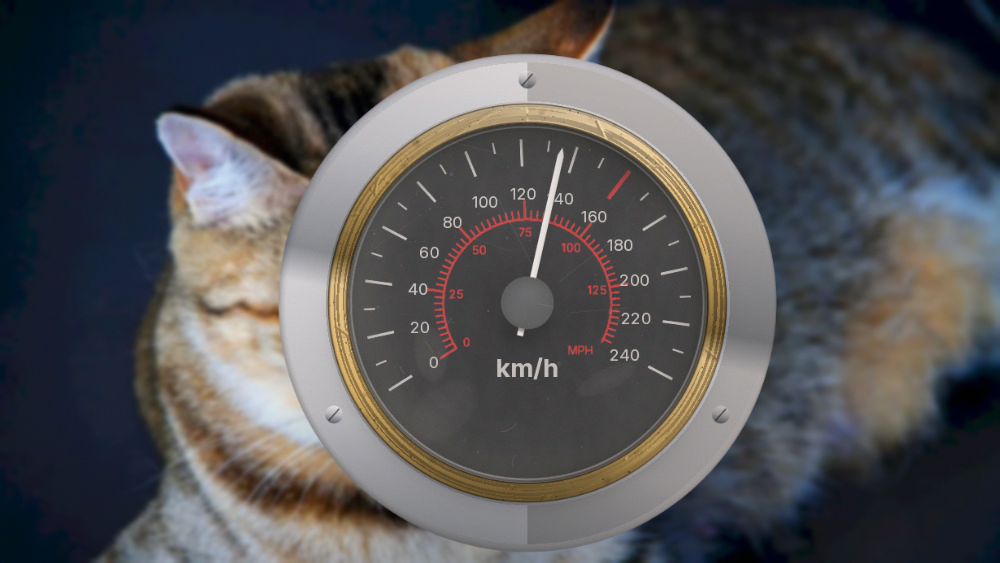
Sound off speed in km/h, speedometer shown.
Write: 135 km/h
